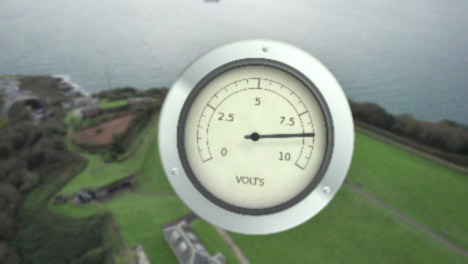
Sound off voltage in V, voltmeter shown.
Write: 8.5 V
